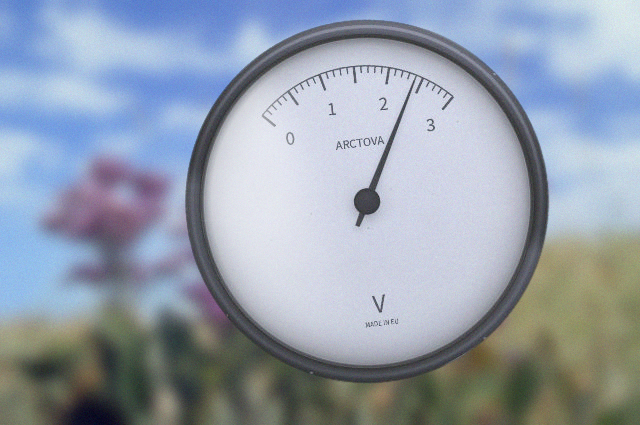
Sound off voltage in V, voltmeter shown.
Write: 2.4 V
